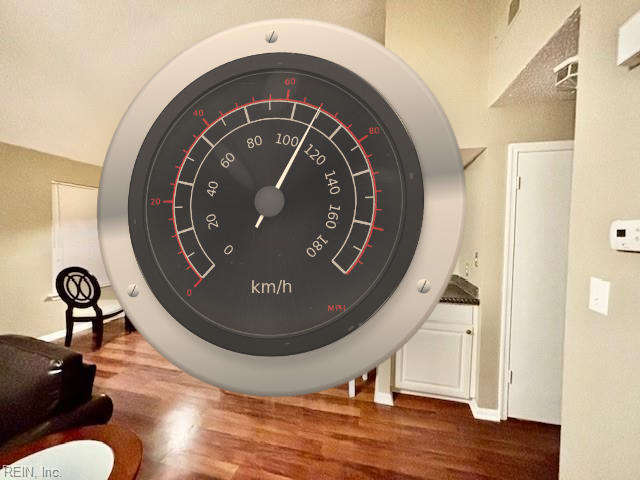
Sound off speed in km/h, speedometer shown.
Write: 110 km/h
